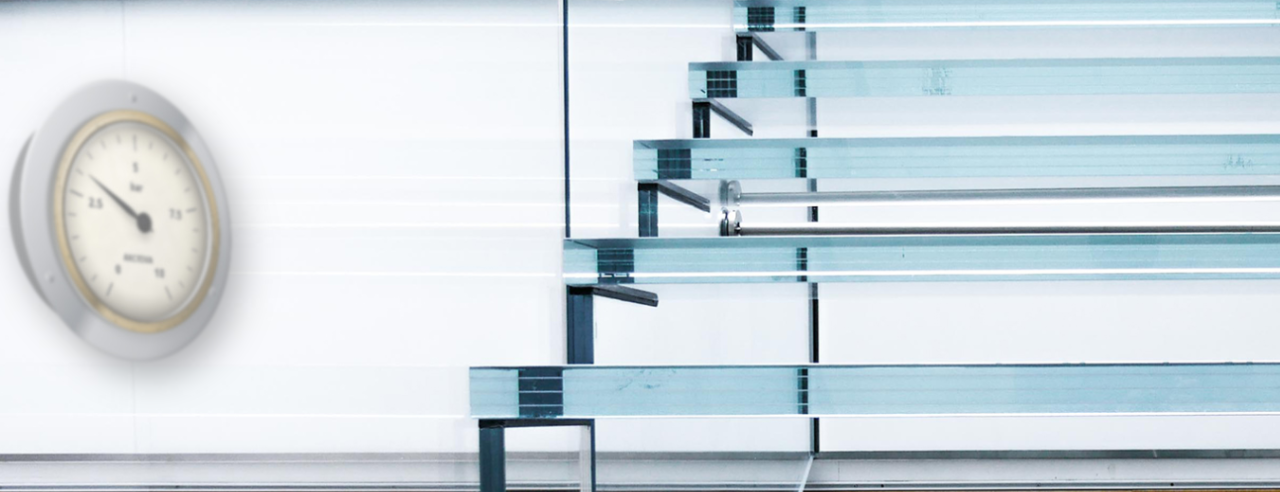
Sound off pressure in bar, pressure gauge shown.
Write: 3 bar
